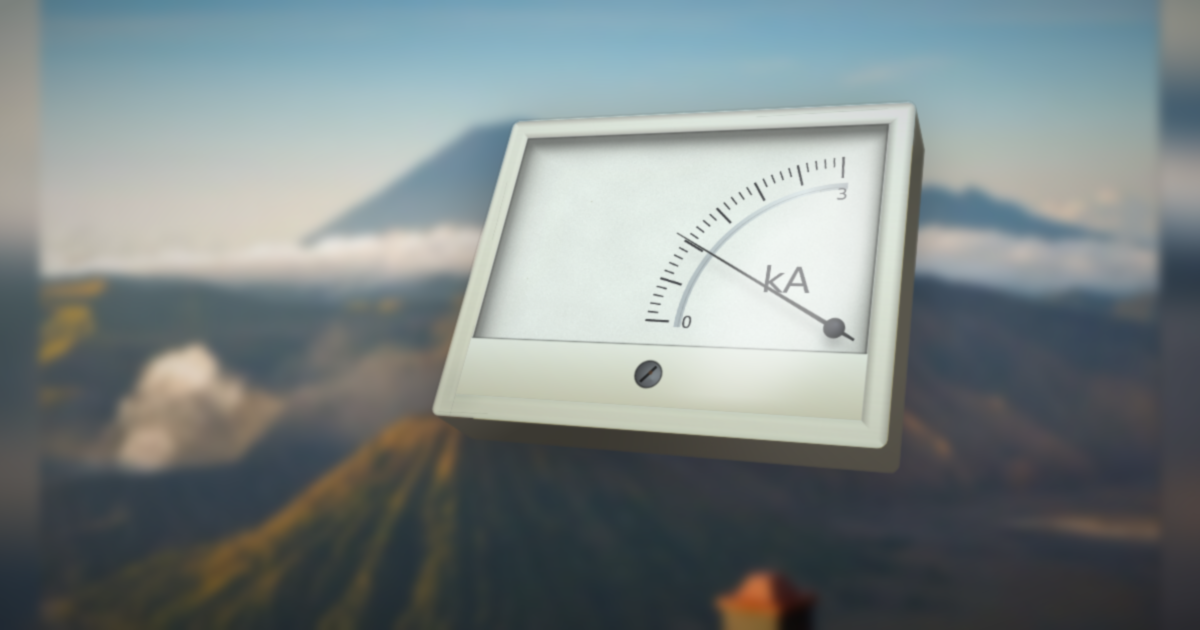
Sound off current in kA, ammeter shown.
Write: 1 kA
